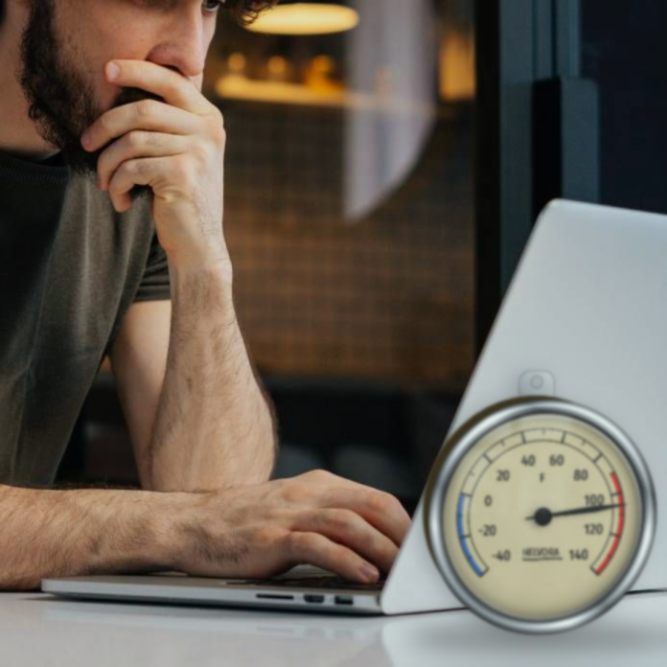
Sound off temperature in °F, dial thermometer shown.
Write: 105 °F
